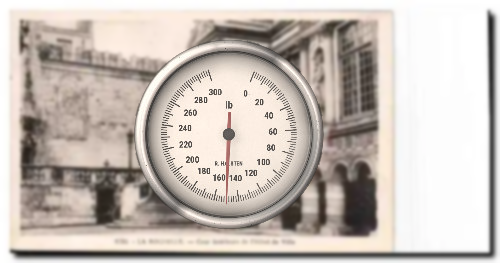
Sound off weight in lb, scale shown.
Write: 150 lb
